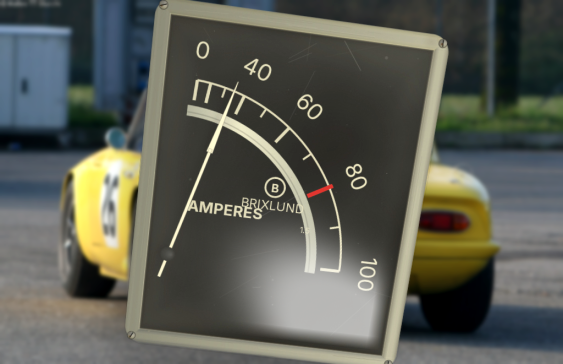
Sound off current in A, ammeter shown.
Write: 35 A
